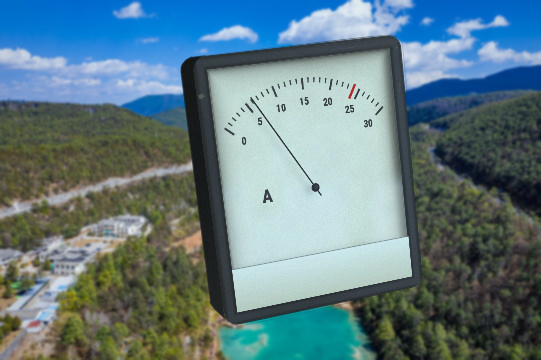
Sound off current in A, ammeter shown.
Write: 6 A
